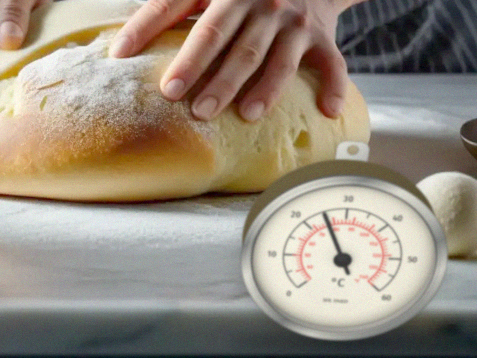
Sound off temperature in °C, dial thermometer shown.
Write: 25 °C
